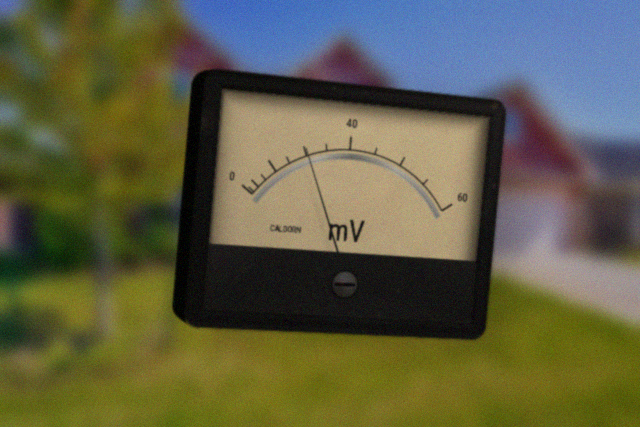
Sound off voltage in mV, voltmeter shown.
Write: 30 mV
